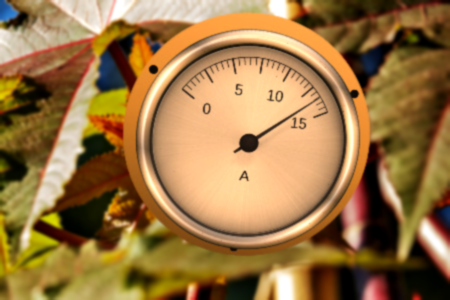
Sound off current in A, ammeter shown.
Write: 13.5 A
